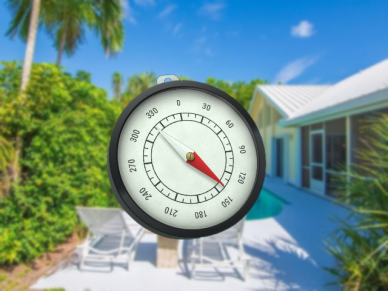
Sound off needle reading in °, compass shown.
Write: 140 °
